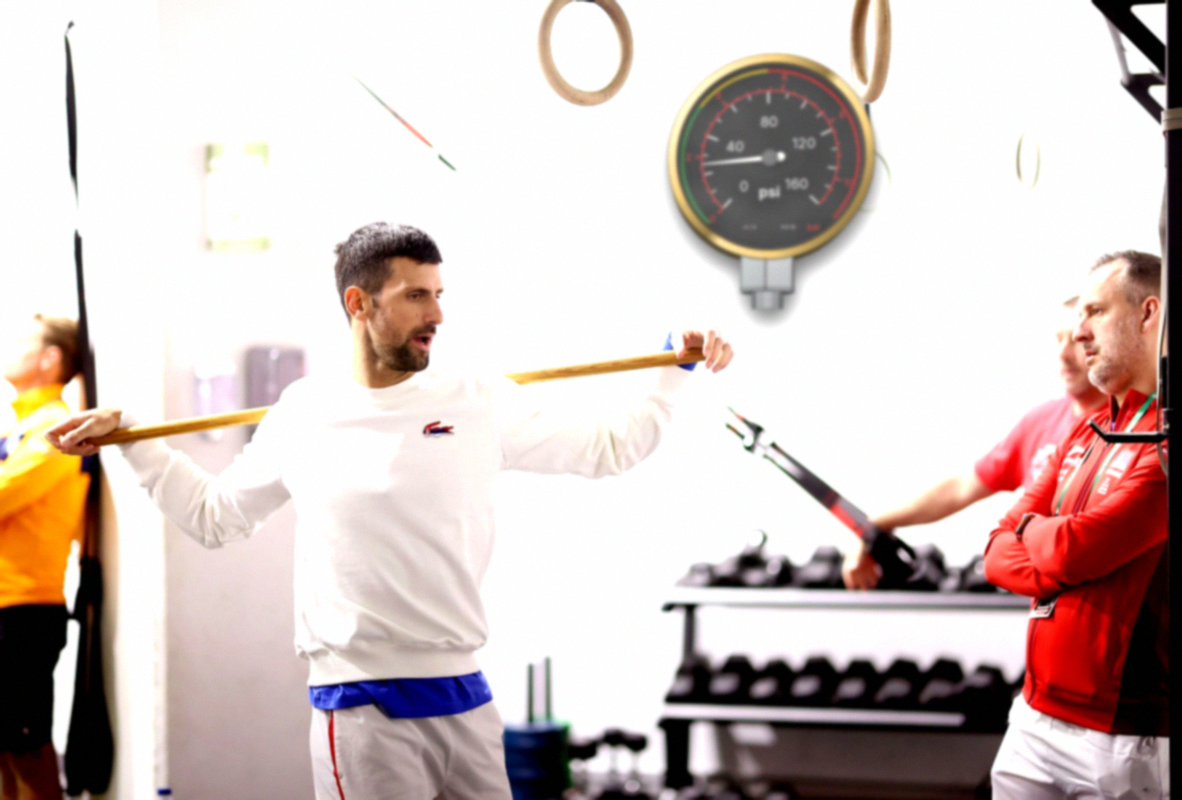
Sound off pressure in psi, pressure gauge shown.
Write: 25 psi
